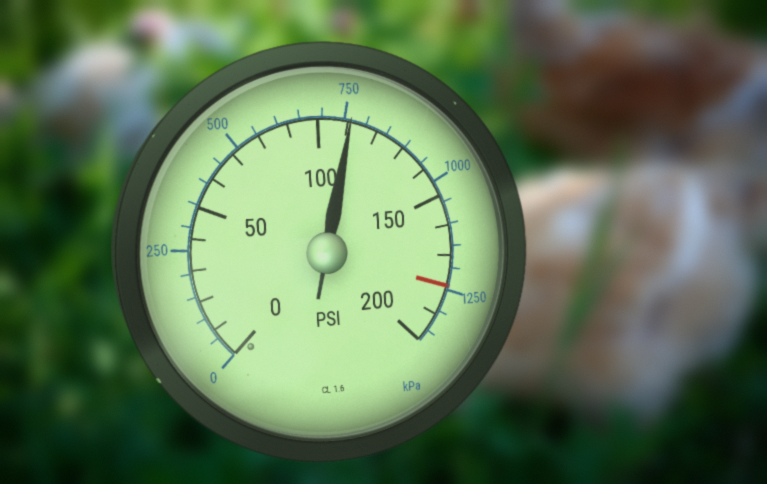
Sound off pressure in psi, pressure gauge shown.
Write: 110 psi
